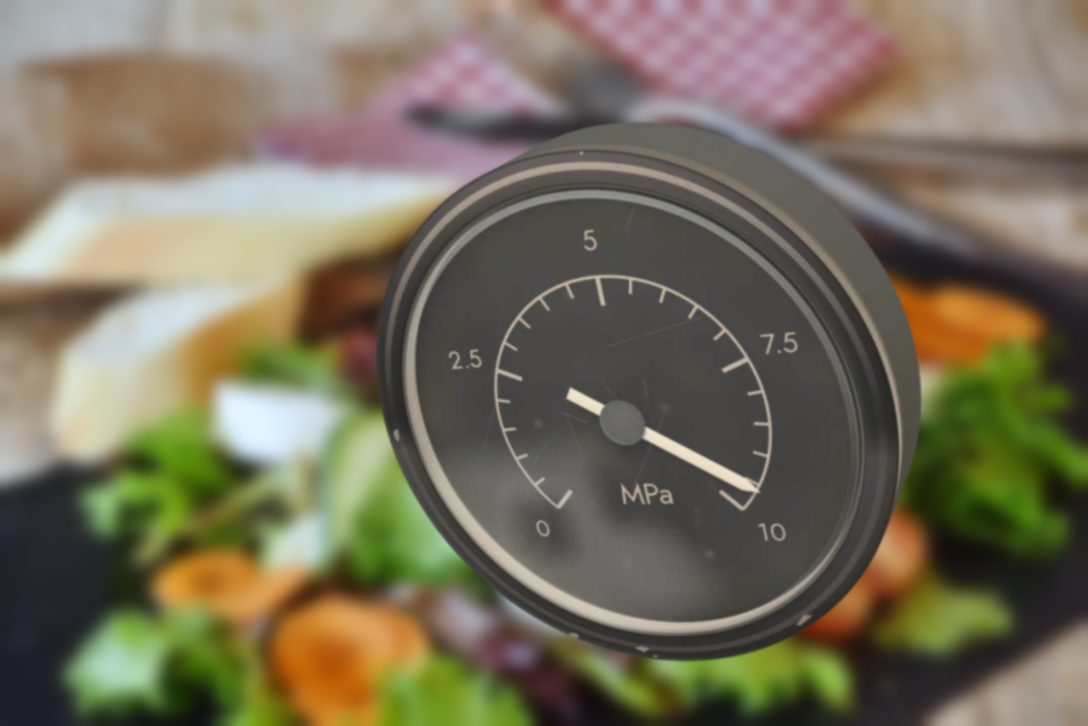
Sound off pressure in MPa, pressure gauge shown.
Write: 9.5 MPa
